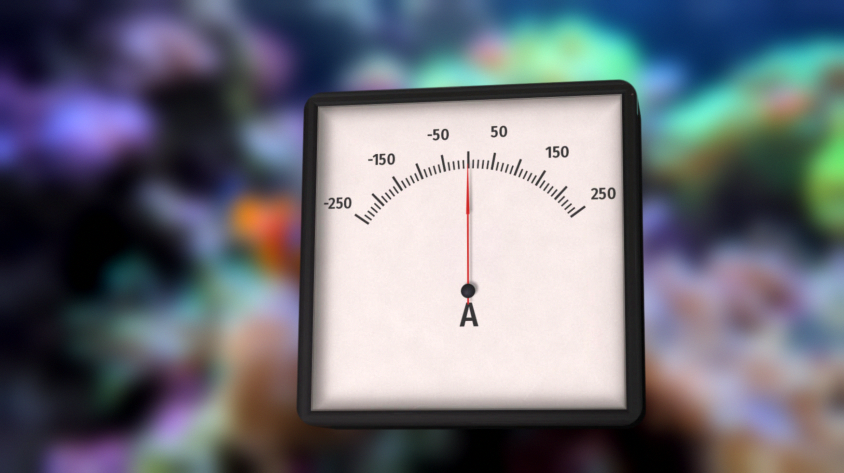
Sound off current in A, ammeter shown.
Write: 0 A
